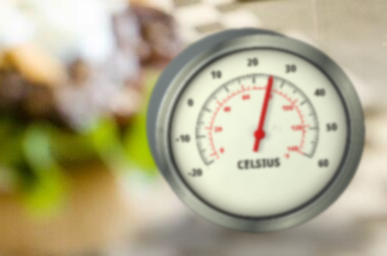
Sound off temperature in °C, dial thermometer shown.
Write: 25 °C
